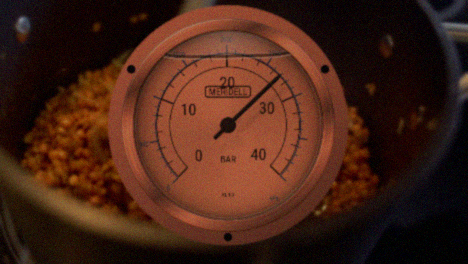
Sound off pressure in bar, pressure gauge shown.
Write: 27 bar
